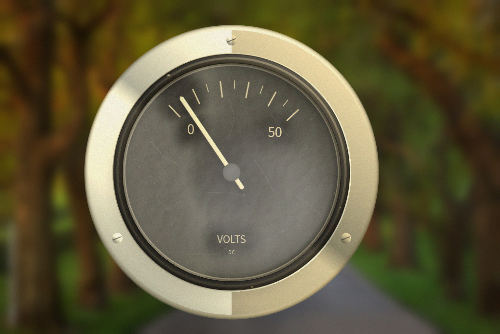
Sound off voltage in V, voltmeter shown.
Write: 5 V
